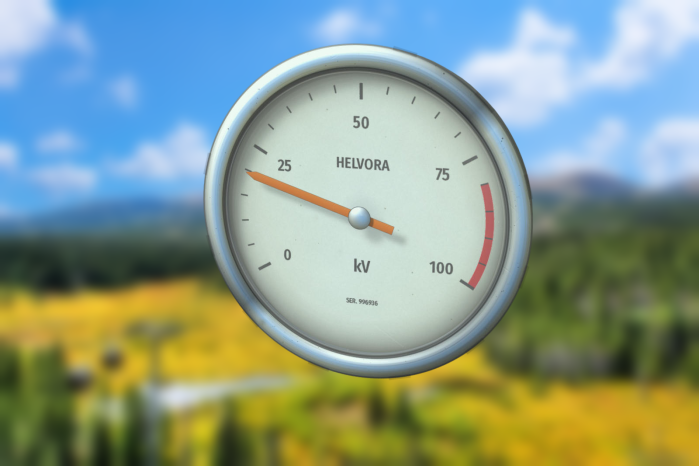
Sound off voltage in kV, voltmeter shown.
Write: 20 kV
